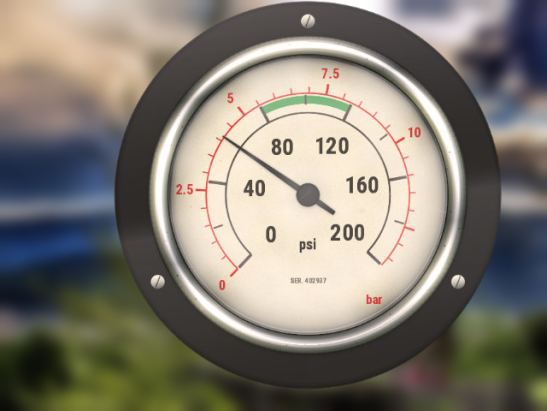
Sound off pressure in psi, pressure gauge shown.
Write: 60 psi
